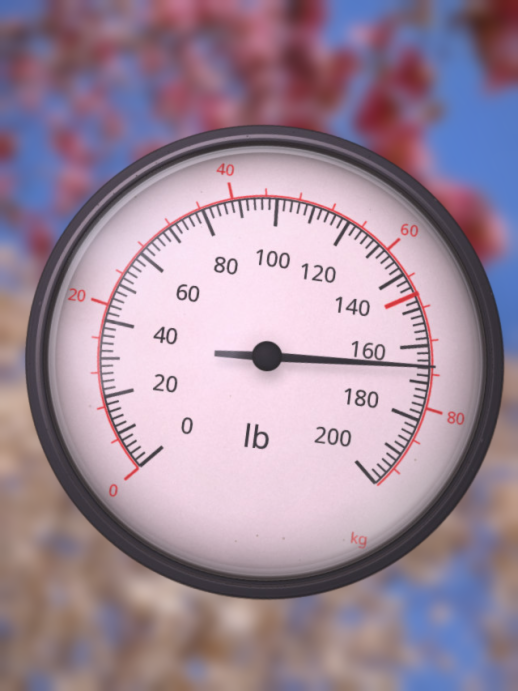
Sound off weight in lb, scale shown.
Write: 166 lb
